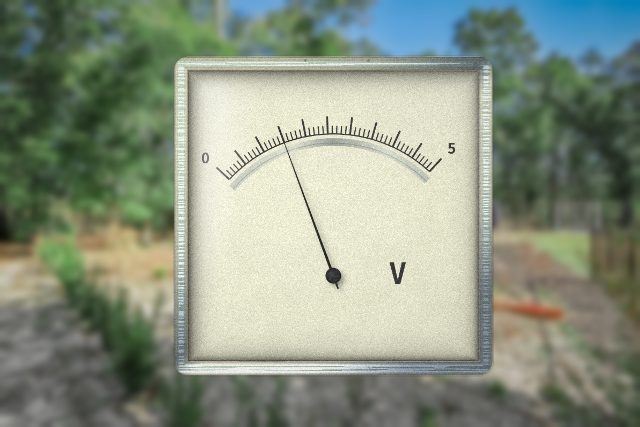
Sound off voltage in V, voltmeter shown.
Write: 1.5 V
